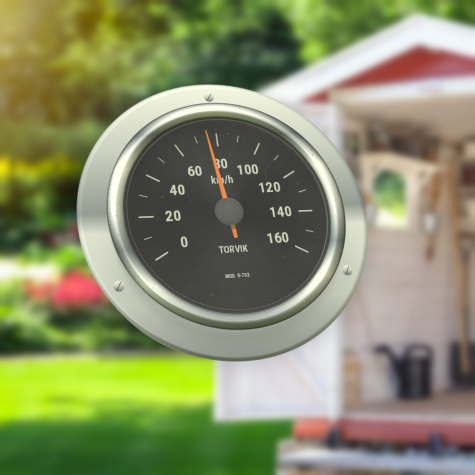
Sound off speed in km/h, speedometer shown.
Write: 75 km/h
